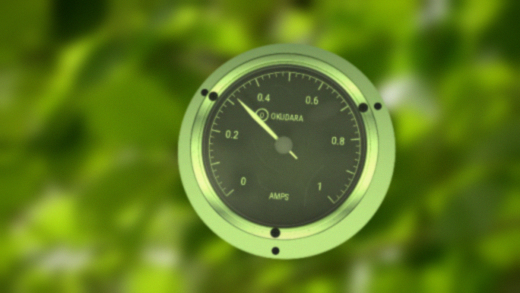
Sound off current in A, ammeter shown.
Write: 0.32 A
